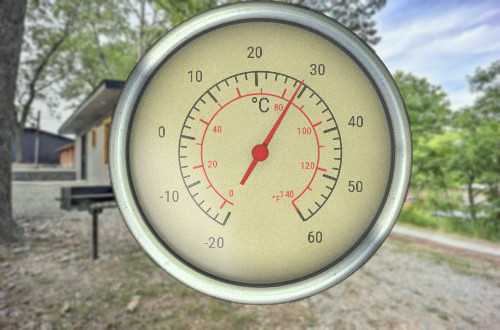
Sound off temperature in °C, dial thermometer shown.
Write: 29 °C
